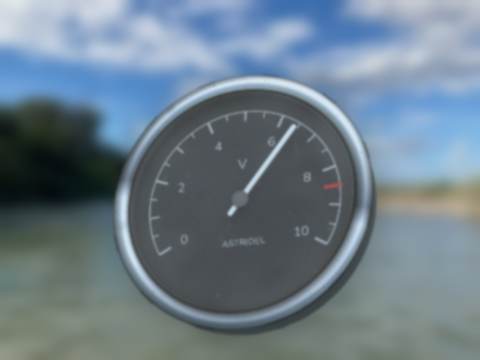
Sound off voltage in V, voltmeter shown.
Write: 6.5 V
